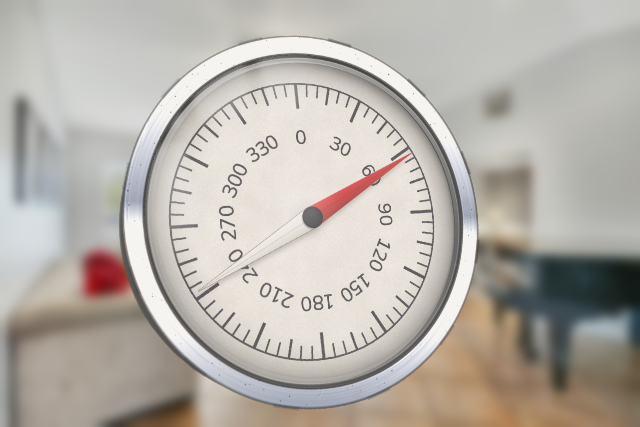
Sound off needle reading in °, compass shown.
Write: 62.5 °
